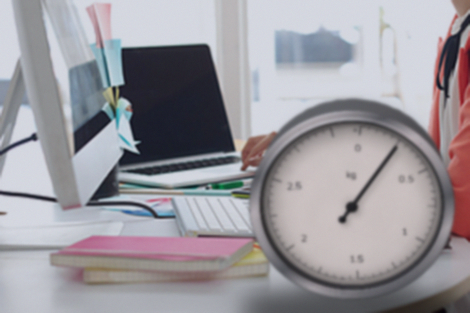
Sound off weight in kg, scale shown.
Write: 0.25 kg
